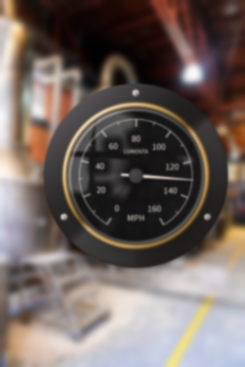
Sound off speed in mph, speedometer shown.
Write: 130 mph
